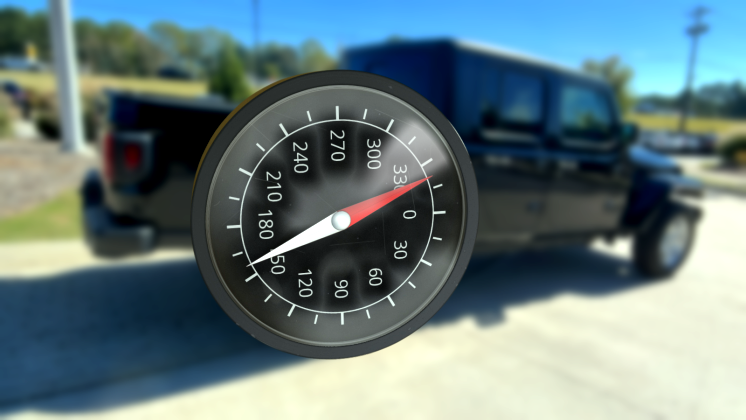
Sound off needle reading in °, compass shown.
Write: 337.5 °
